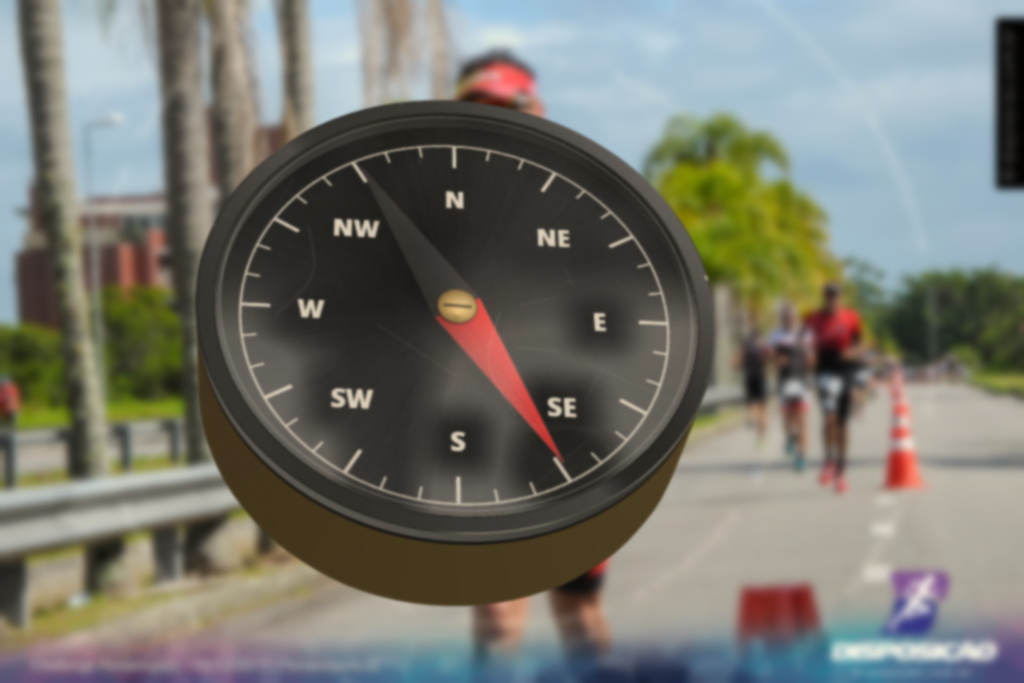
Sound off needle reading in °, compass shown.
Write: 150 °
